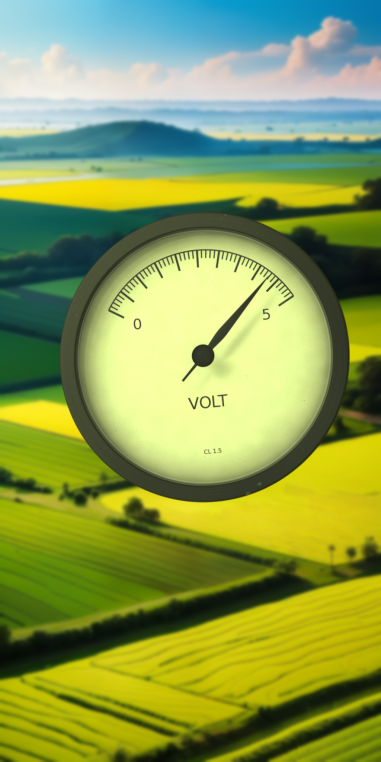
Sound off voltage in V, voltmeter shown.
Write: 4.3 V
